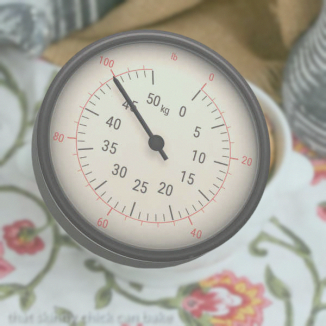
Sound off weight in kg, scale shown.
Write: 45 kg
